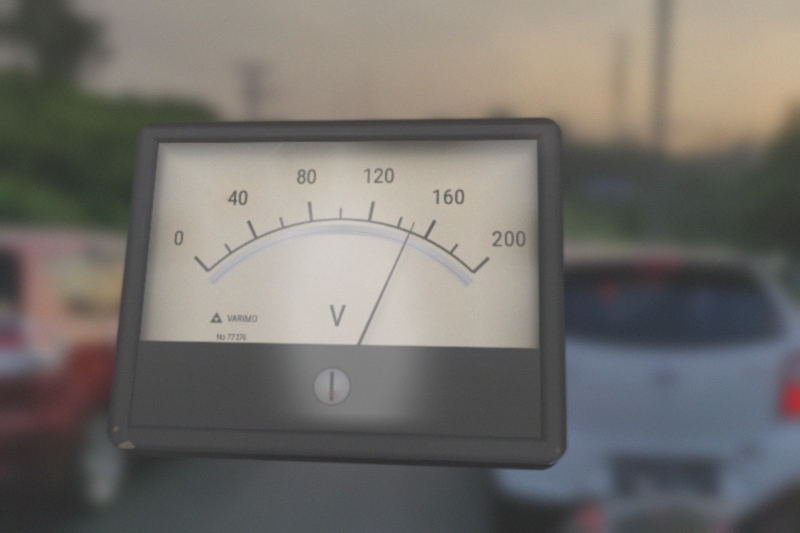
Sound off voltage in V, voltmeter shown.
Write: 150 V
